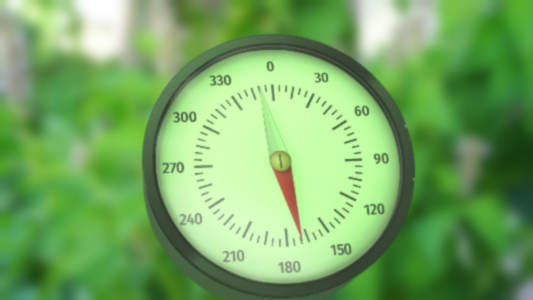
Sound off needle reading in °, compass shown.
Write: 170 °
